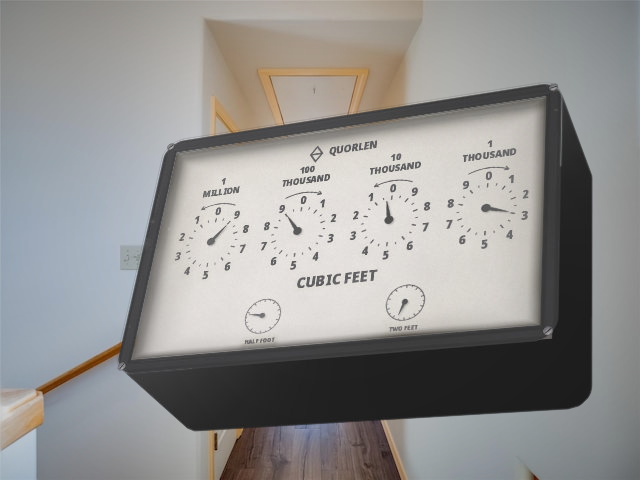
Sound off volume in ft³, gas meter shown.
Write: 890300 ft³
